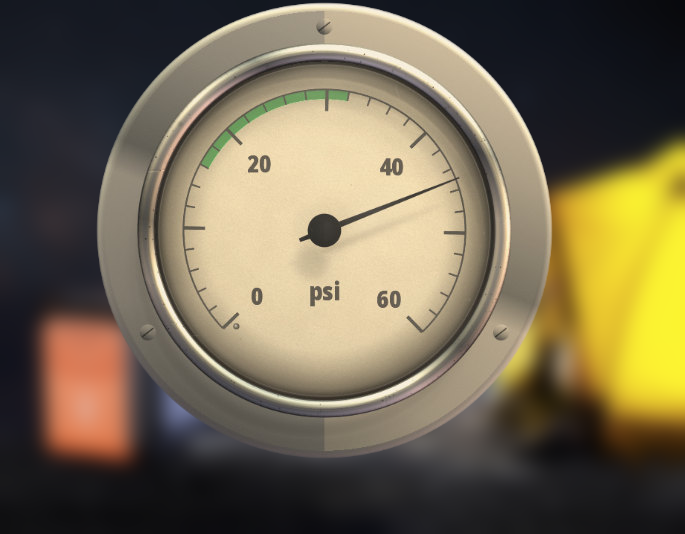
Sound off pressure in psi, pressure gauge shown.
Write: 45 psi
